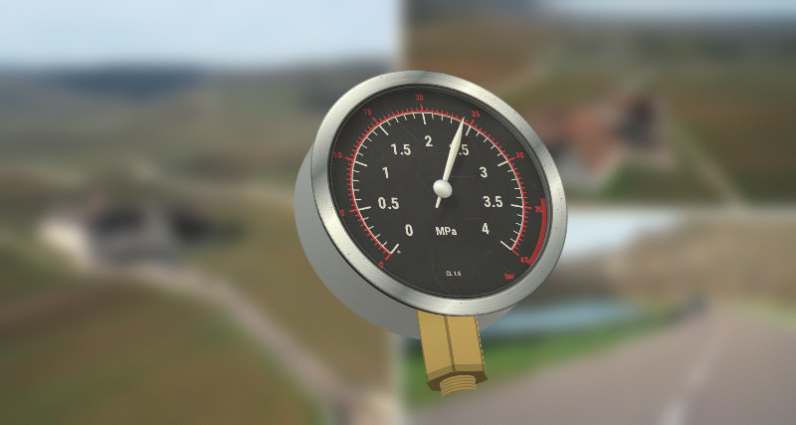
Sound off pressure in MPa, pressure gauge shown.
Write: 2.4 MPa
